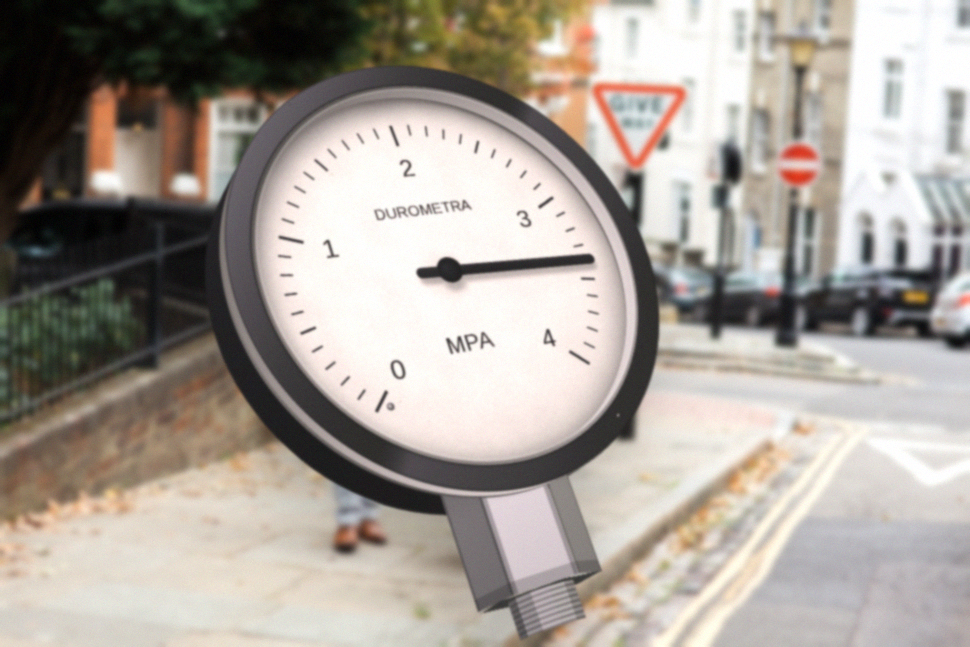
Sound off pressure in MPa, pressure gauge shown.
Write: 3.4 MPa
